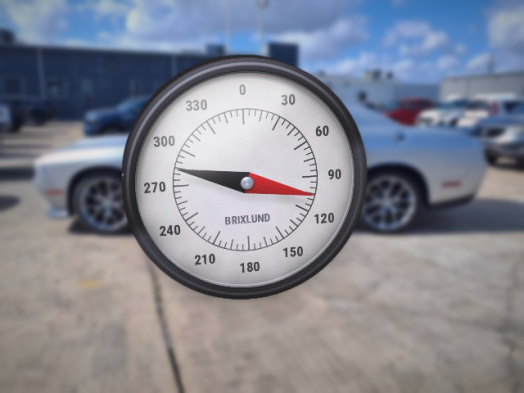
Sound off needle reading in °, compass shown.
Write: 105 °
